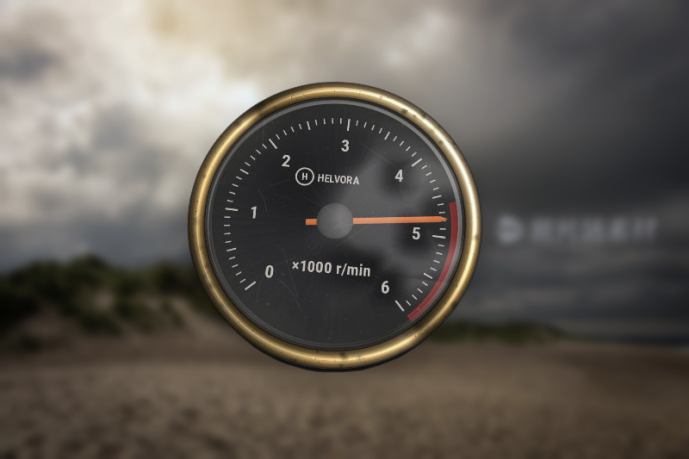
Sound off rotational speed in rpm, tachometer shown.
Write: 4800 rpm
